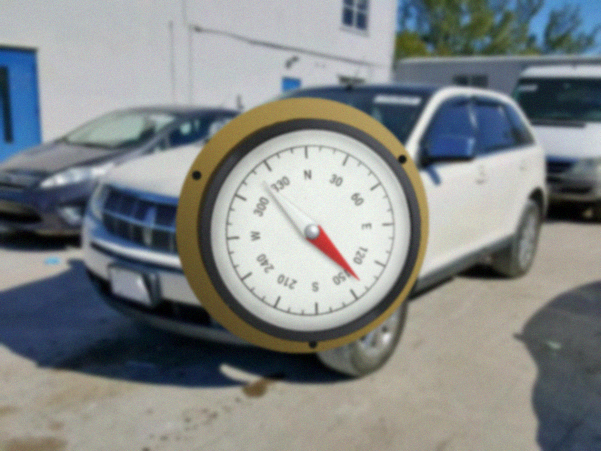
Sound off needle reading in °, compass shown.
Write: 140 °
